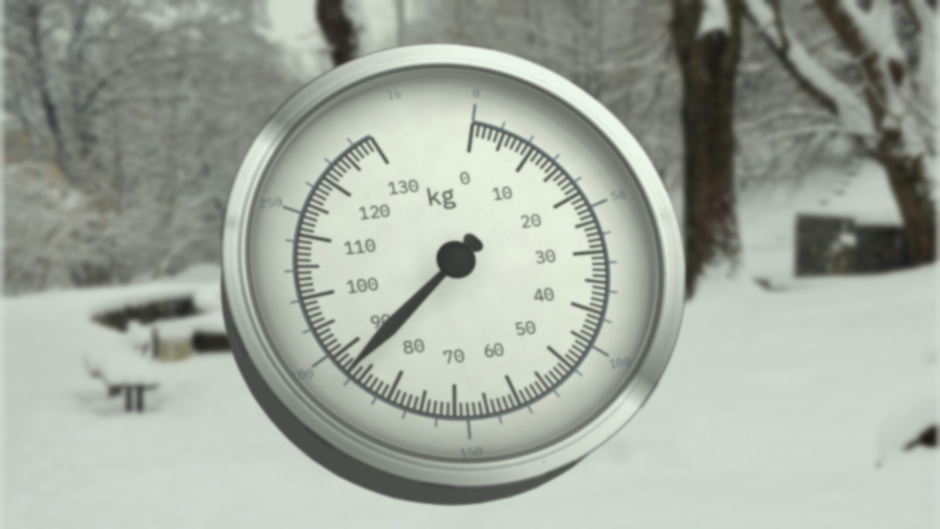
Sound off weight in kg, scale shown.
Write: 87 kg
